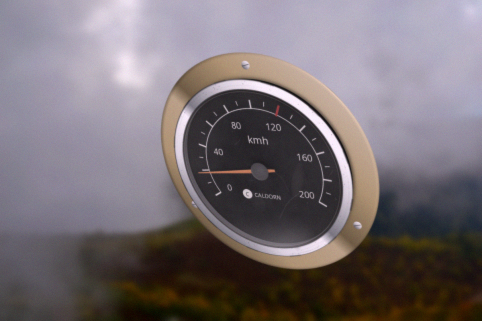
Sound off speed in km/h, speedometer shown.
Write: 20 km/h
